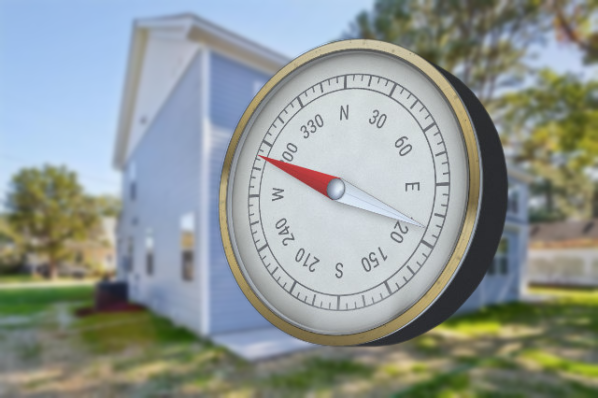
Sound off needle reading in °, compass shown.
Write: 292.5 °
